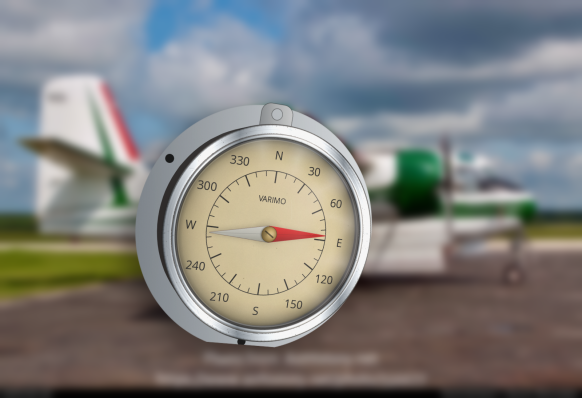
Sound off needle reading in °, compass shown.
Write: 85 °
